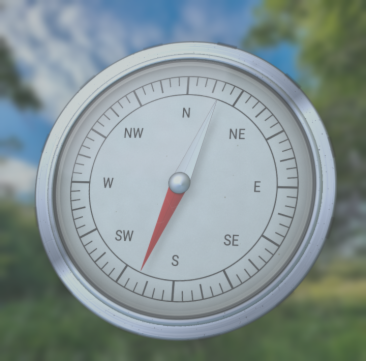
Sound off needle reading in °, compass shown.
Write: 200 °
